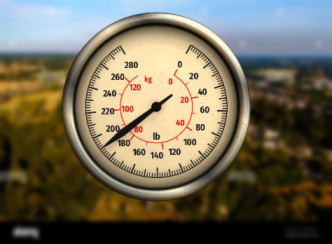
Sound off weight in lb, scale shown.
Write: 190 lb
